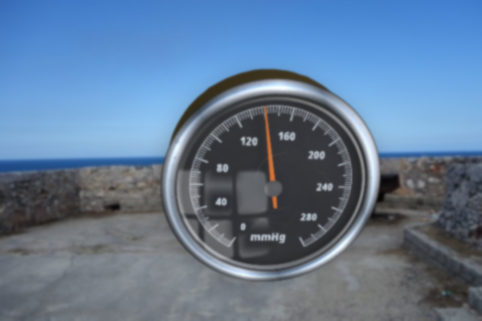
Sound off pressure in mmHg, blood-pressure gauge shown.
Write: 140 mmHg
